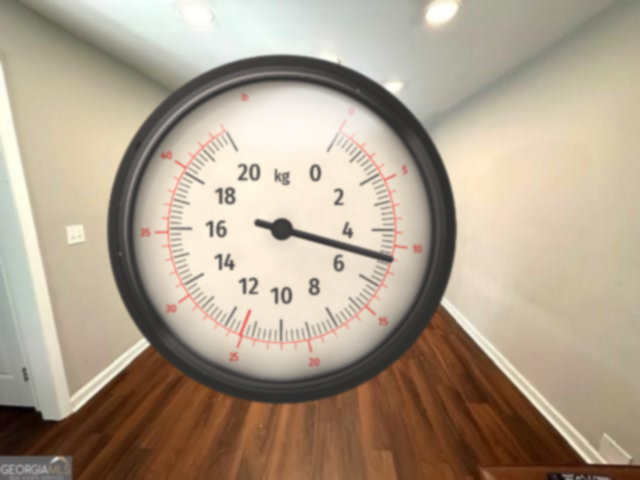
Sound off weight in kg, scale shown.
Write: 5 kg
